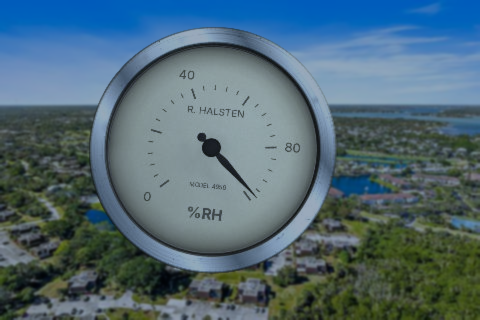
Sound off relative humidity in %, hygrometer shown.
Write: 98 %
